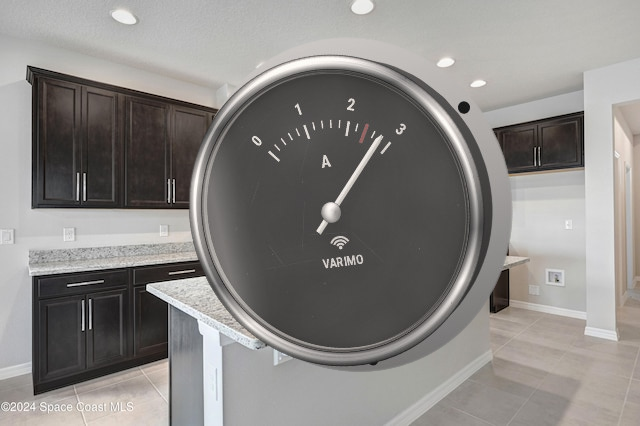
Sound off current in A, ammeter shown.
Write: 2.8 A
